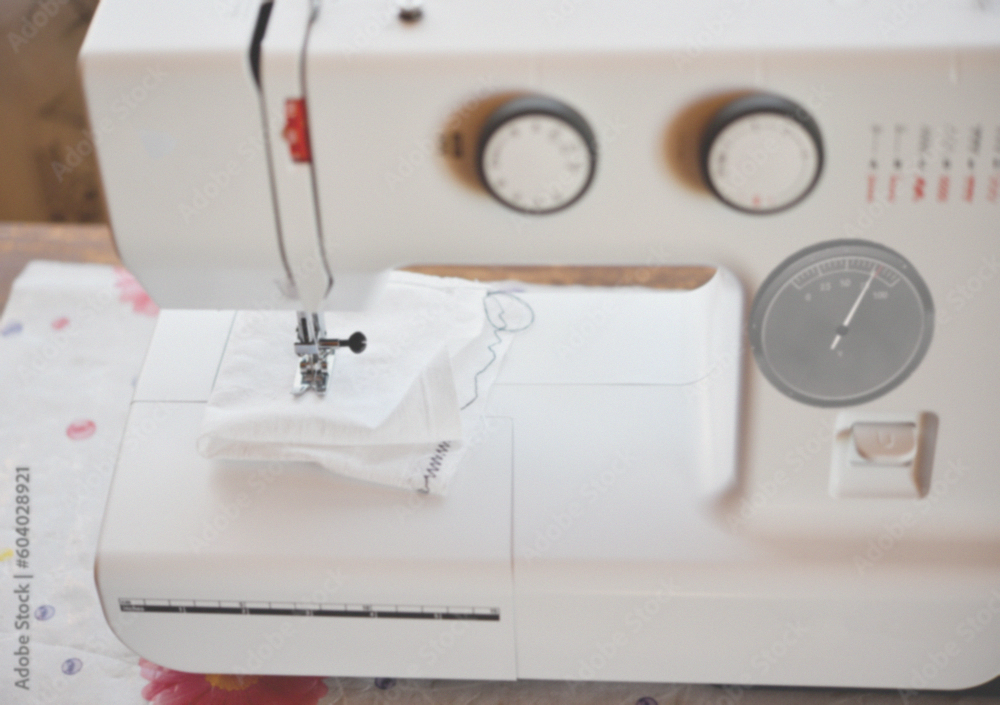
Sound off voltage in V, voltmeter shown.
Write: 75 V
